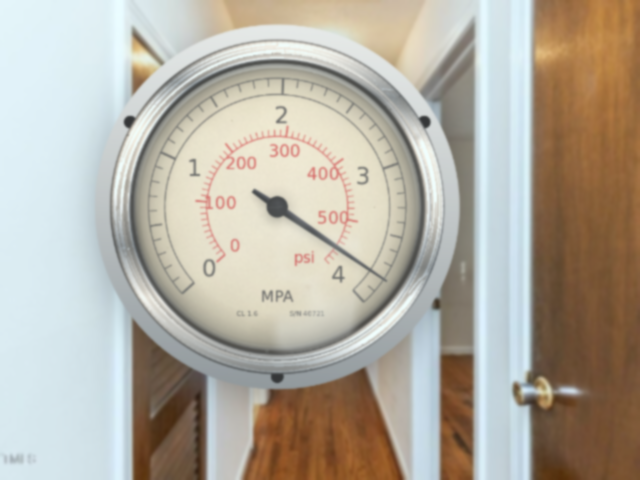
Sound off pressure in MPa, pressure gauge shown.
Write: 3.8 MPa
